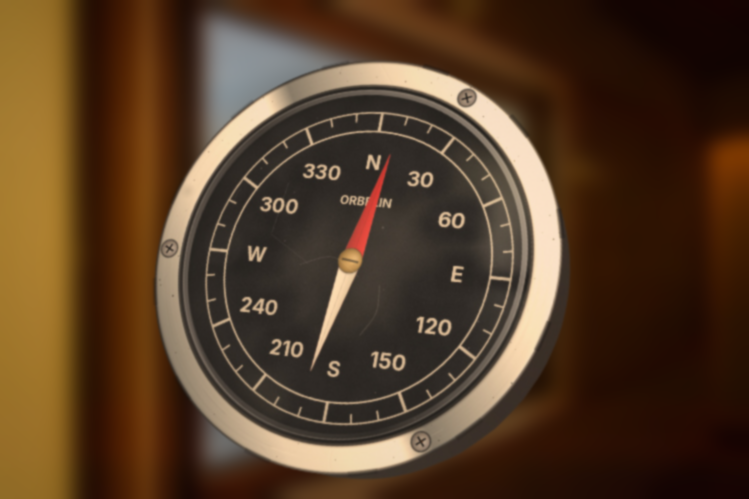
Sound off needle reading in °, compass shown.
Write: 10 °
